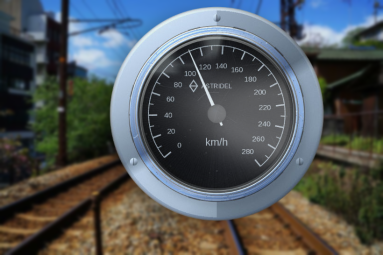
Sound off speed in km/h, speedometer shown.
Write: 110 km/h
